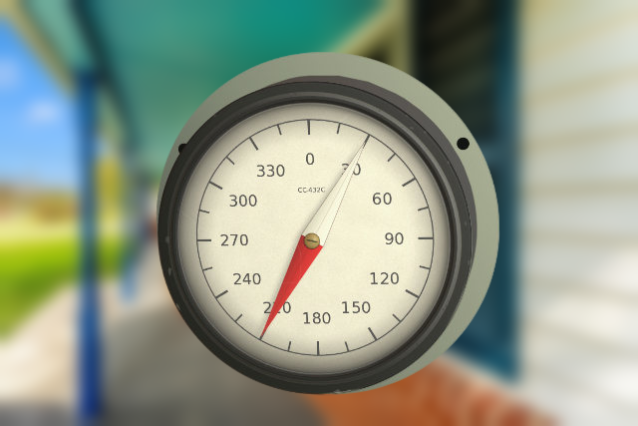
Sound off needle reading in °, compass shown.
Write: 210 °
